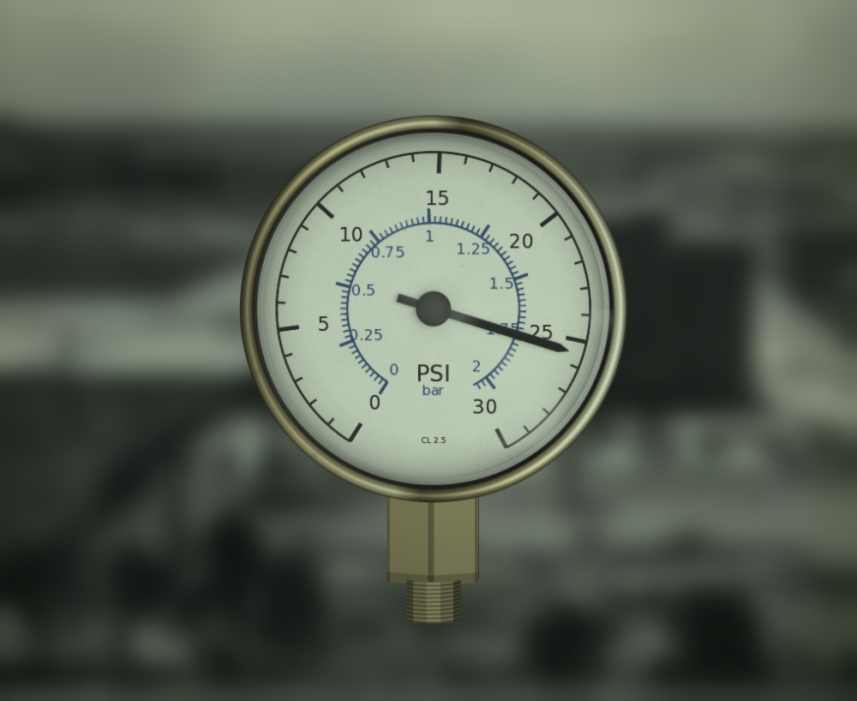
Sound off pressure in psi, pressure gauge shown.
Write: 25.5 psi
